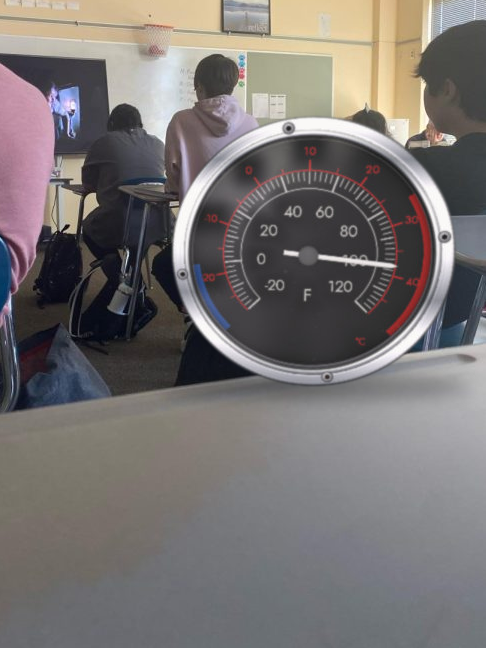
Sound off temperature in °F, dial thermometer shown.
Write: 100 °F
